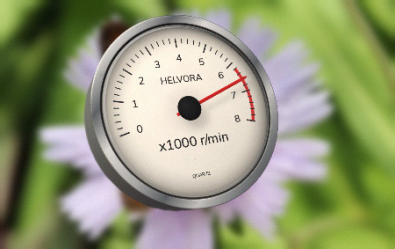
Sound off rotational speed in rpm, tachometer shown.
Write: 6600 rpm
